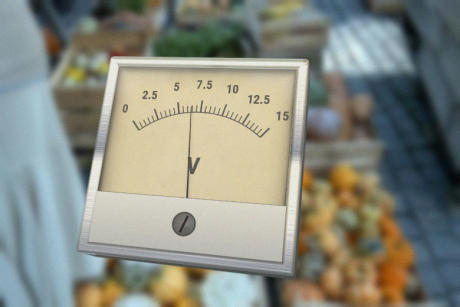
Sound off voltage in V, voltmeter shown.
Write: 6.5 V
